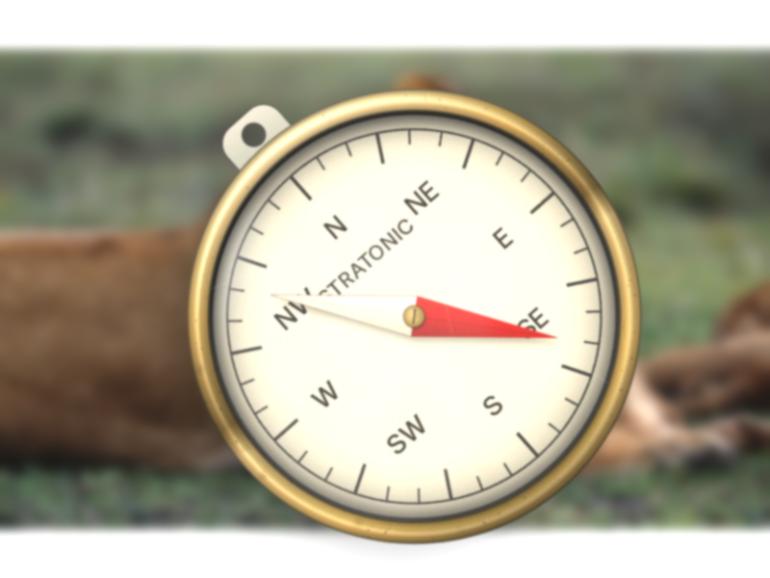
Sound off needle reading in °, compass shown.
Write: 140 °
